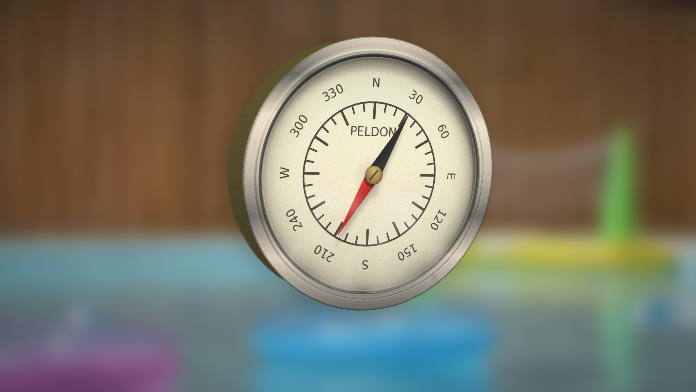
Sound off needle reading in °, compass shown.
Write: 210 °
